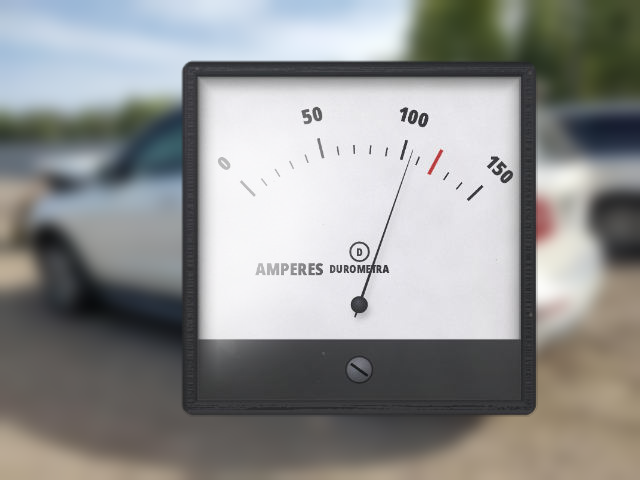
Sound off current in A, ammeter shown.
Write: 105 A
